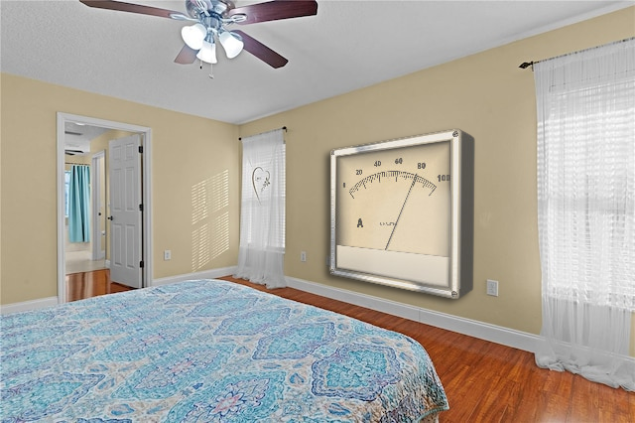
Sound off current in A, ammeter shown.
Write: 80 A
